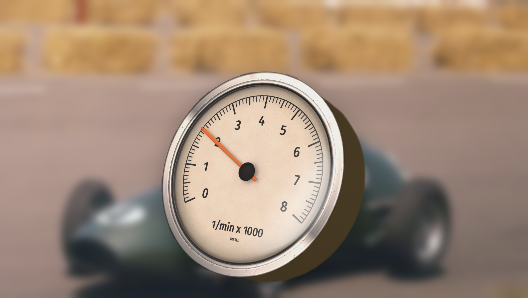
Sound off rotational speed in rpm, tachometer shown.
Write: 2000 rpm
